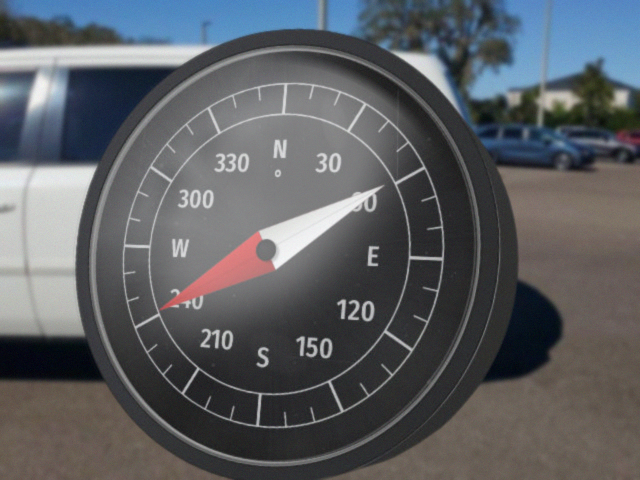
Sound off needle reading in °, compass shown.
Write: 240 °
